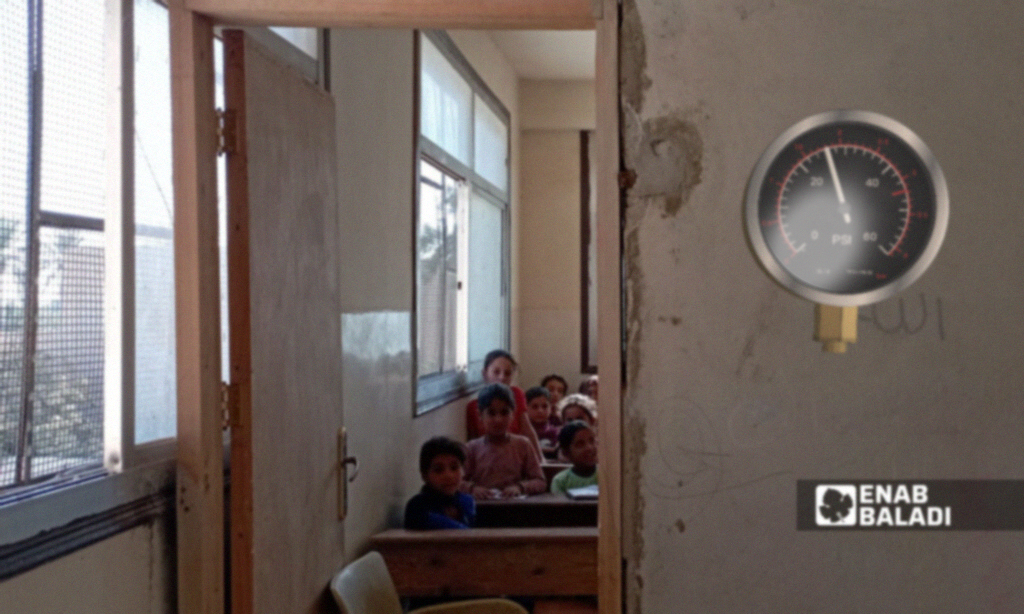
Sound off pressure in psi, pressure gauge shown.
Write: 26 psi
